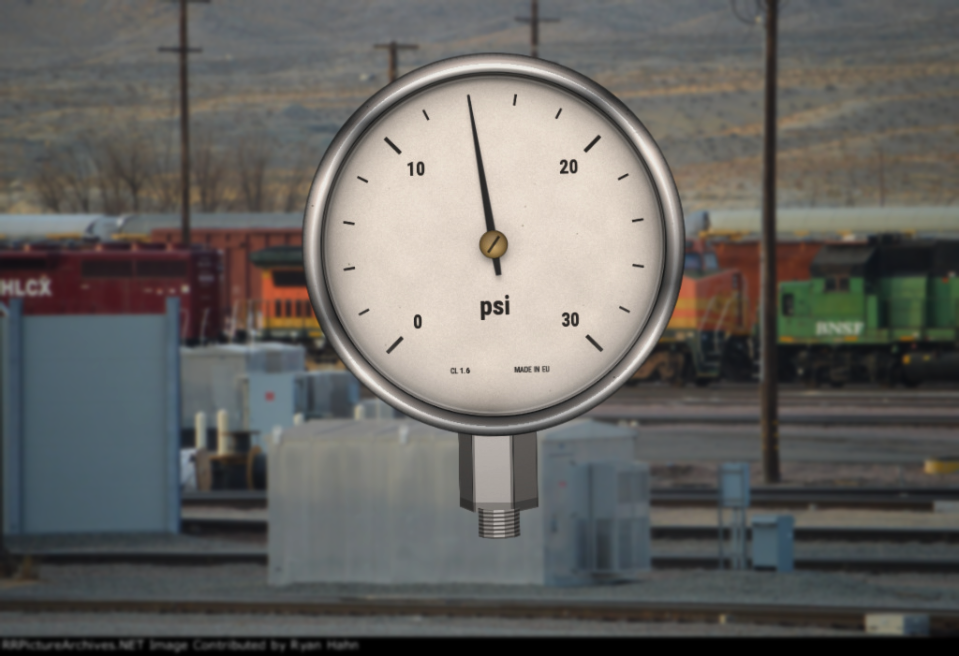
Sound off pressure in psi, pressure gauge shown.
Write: 14 psi
